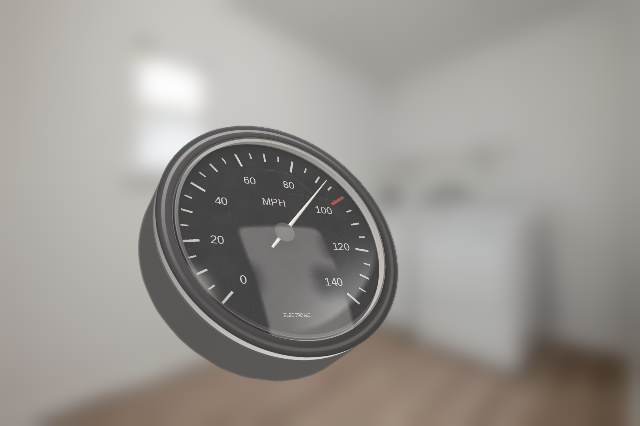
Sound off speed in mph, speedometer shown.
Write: 92.5 mph
